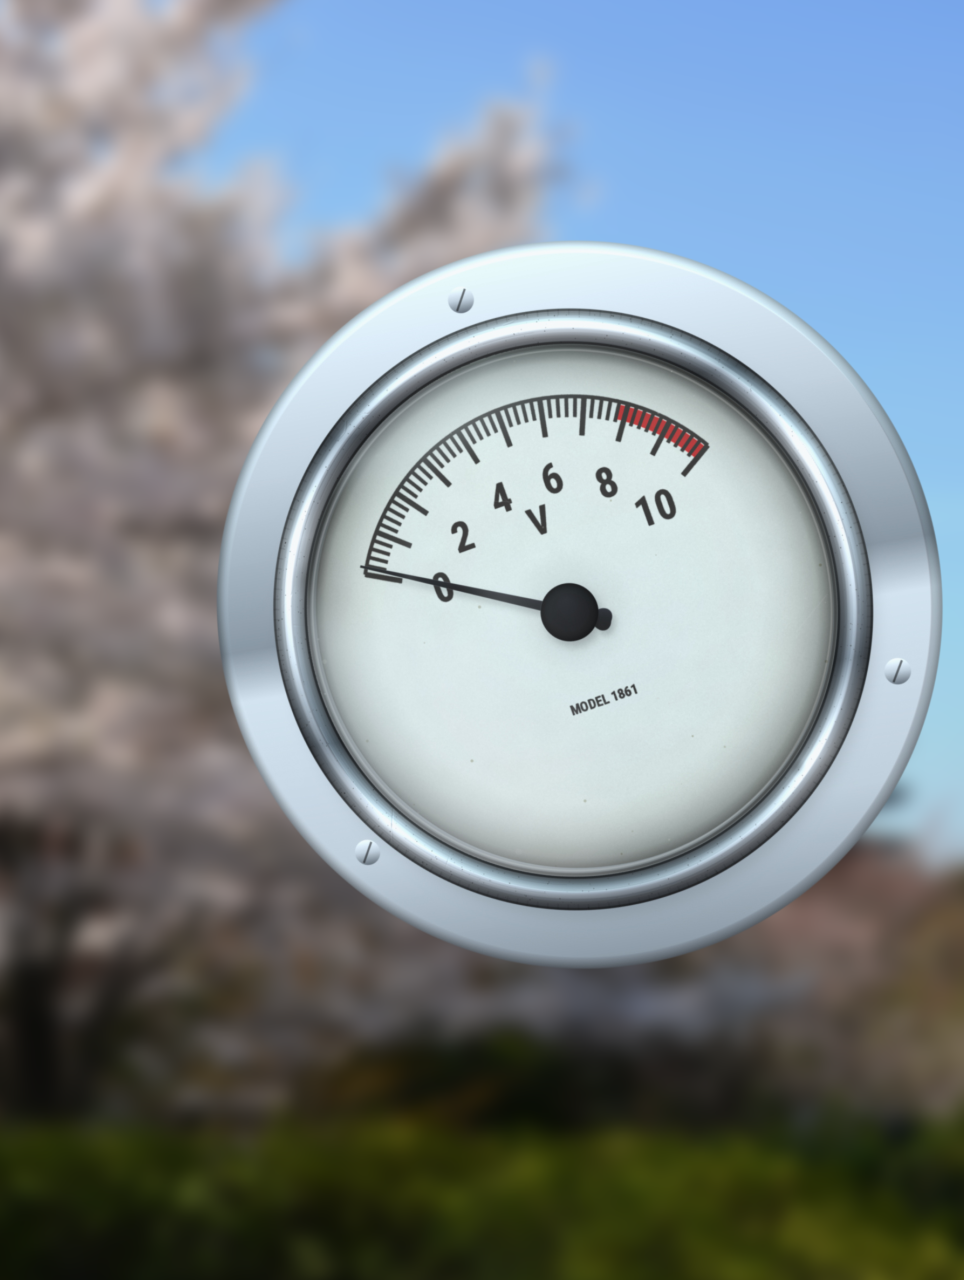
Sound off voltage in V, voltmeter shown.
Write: 0.2 V
